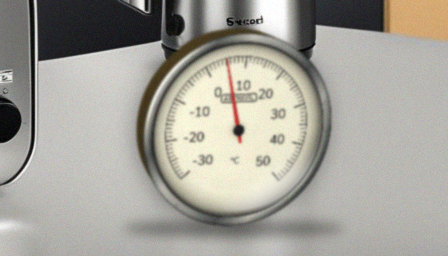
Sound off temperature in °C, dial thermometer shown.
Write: 5 °C
